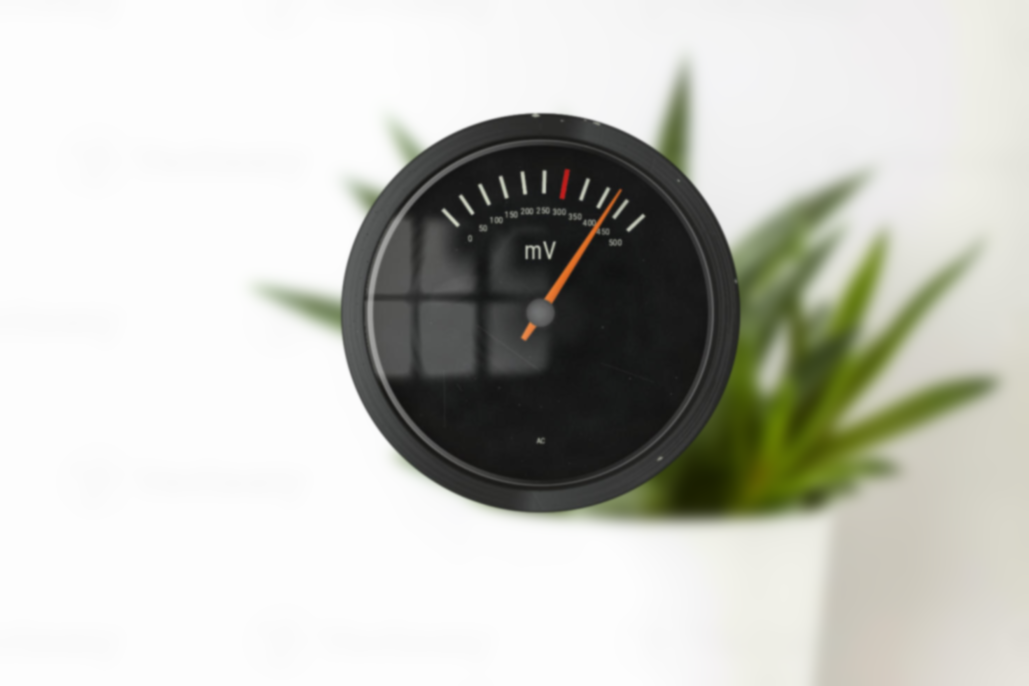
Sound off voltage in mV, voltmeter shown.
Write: 425 mV
